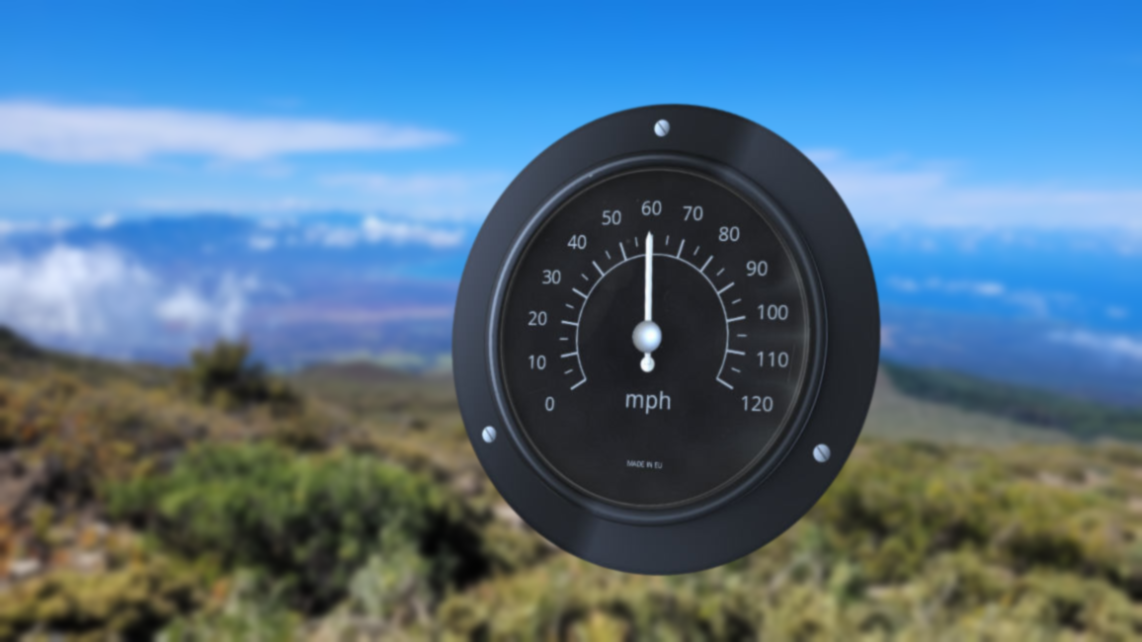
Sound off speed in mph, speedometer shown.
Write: 60 mph
